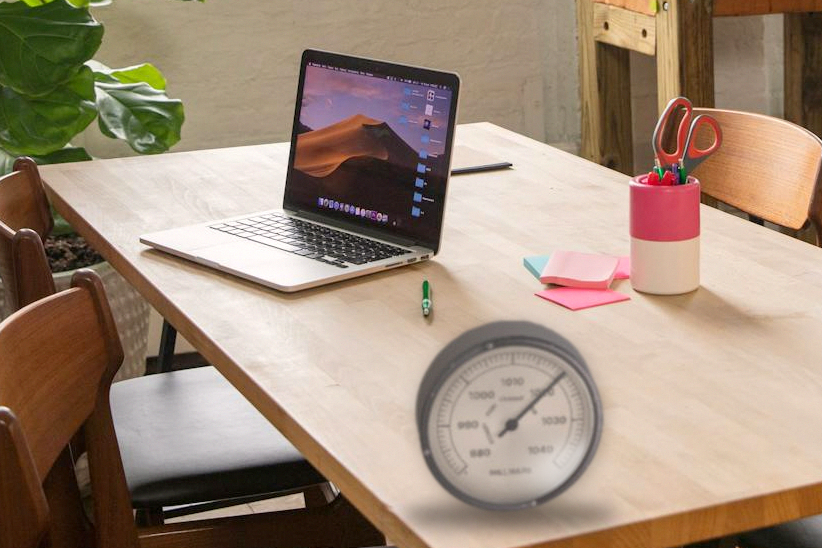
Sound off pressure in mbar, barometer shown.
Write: 1020 mbar
